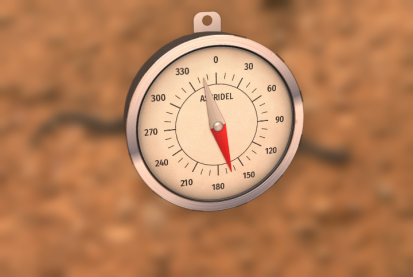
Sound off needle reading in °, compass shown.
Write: 165 °
